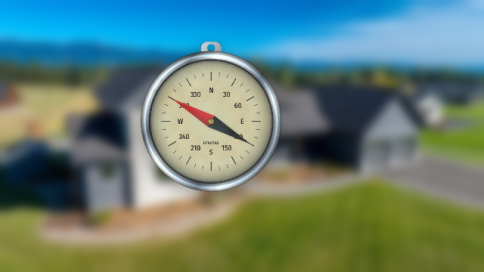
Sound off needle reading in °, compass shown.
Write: 300 °
